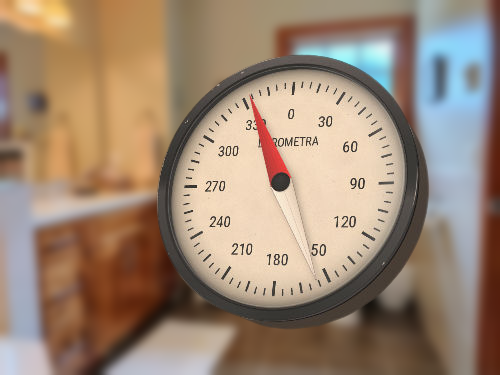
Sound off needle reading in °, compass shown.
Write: 335 °
